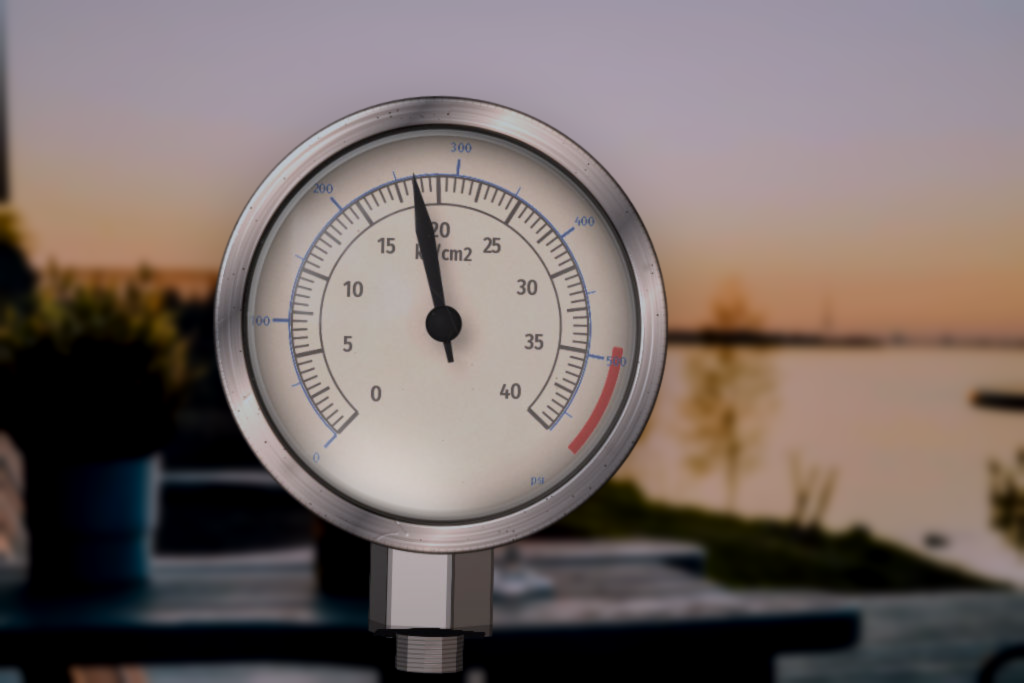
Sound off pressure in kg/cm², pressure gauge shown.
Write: 18.5 kg/cm²
